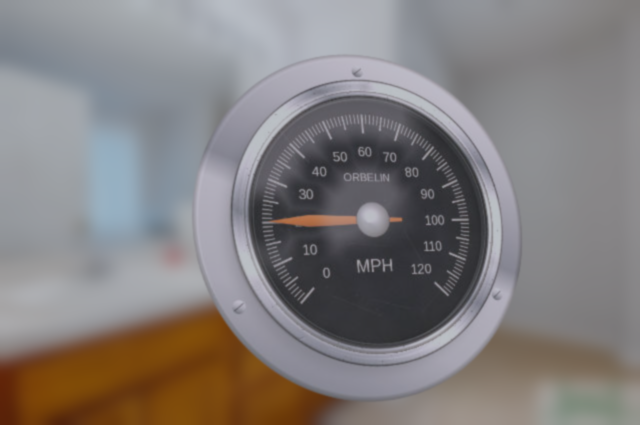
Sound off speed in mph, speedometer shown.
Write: 20 mph
